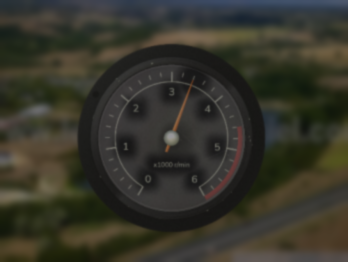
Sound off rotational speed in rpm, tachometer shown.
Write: 3400 rpm
